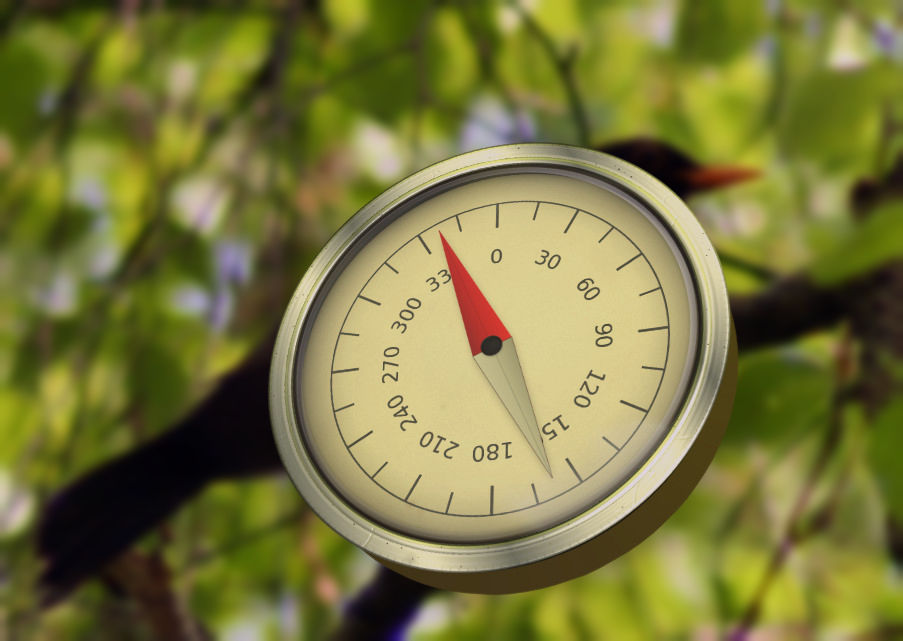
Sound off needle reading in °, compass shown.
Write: 337.5 °
